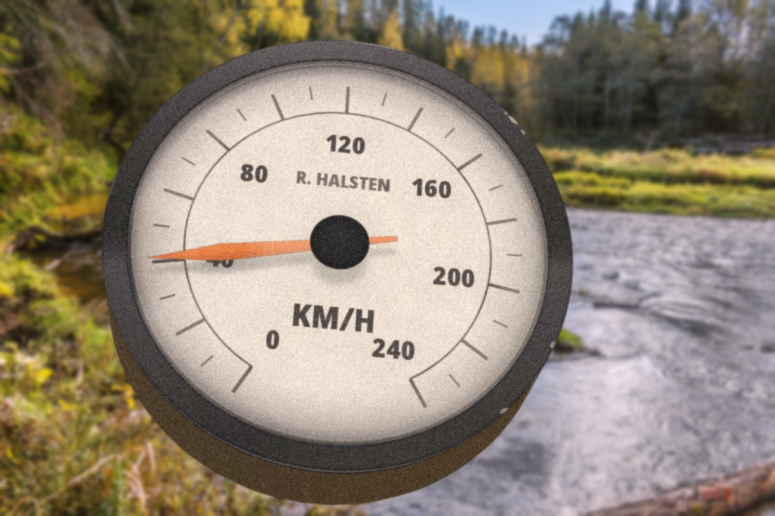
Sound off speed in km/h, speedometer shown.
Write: 40 km/h
